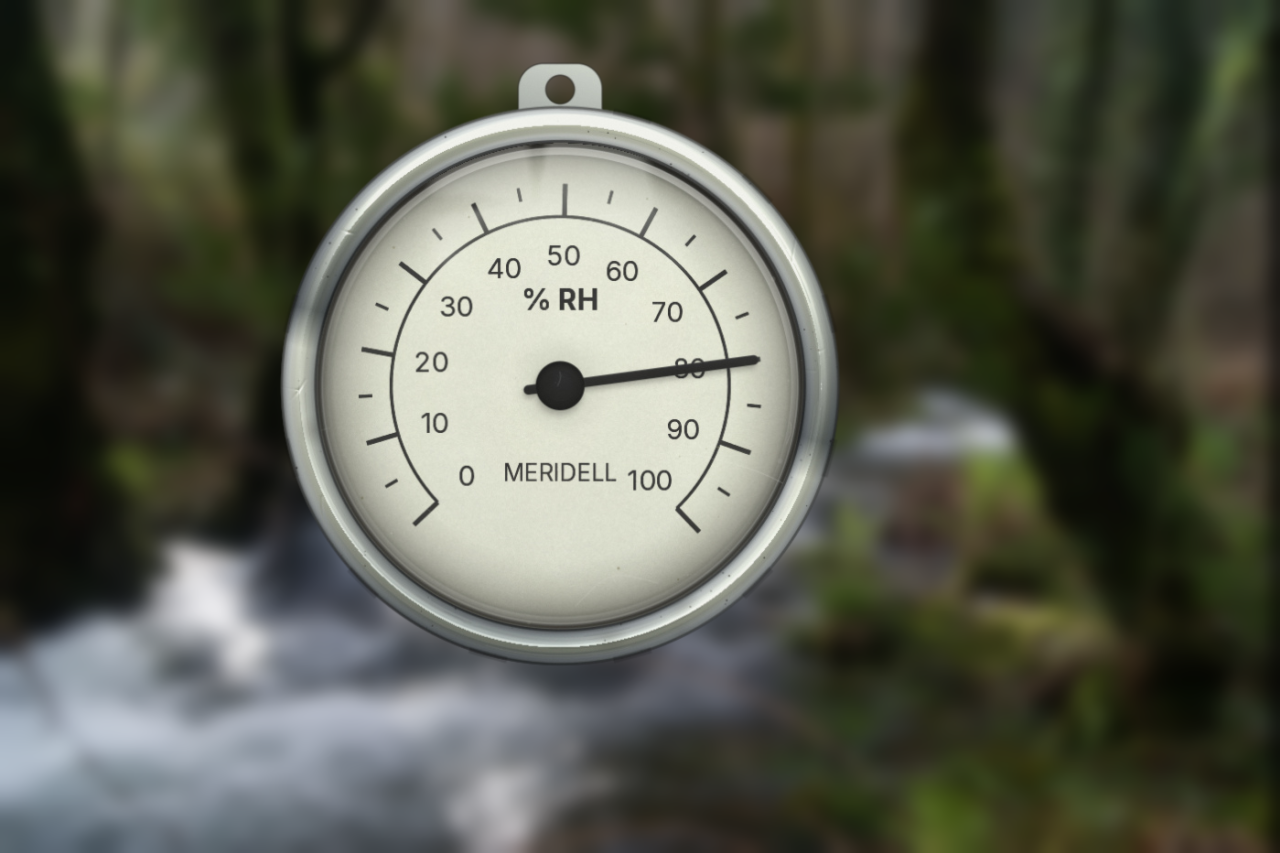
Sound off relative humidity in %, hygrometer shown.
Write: 80 %
